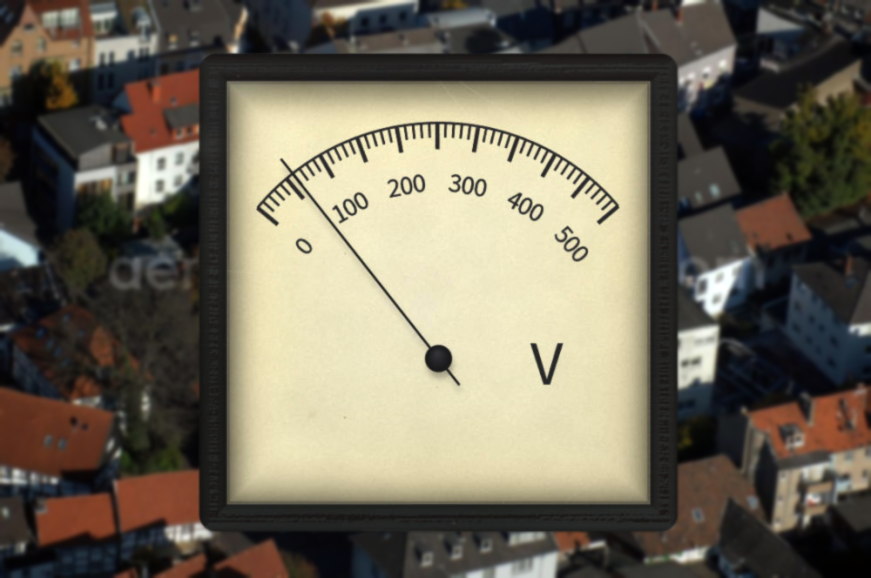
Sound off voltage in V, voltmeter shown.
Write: 60 V
